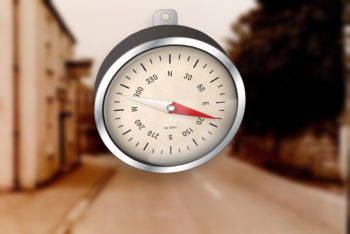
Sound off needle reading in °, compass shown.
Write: 110 °
